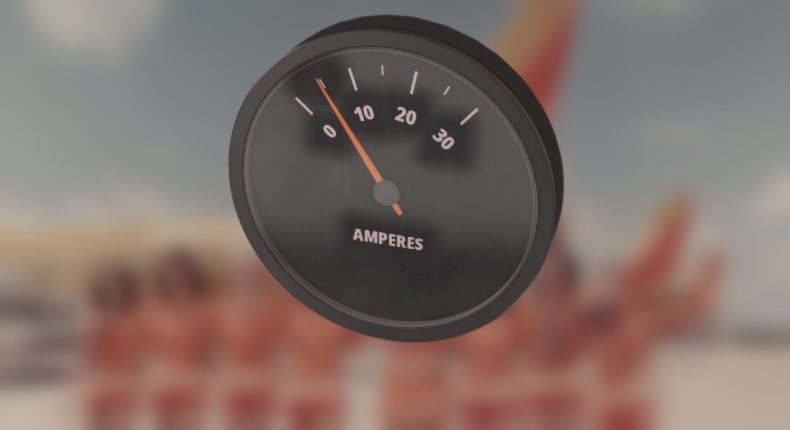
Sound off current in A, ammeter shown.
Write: 5 A
